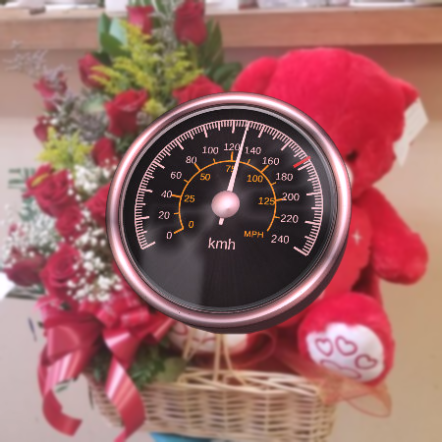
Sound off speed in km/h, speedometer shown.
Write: 130 km/h
